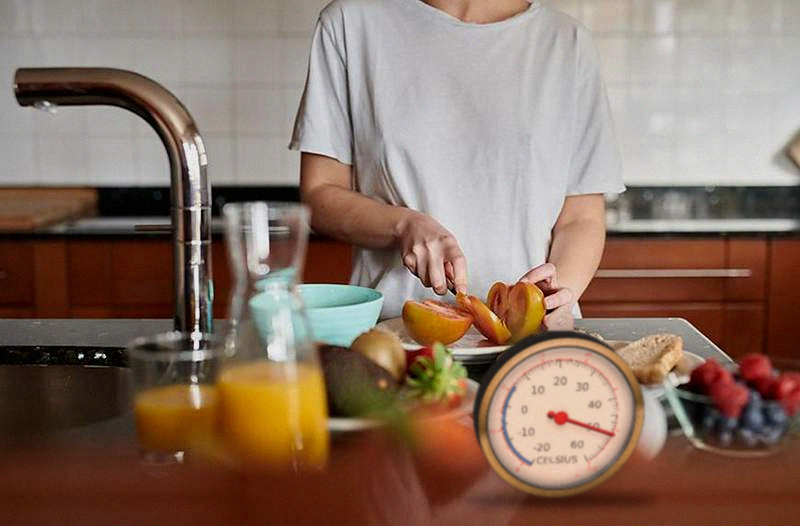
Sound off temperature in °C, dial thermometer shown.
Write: 50 °C
